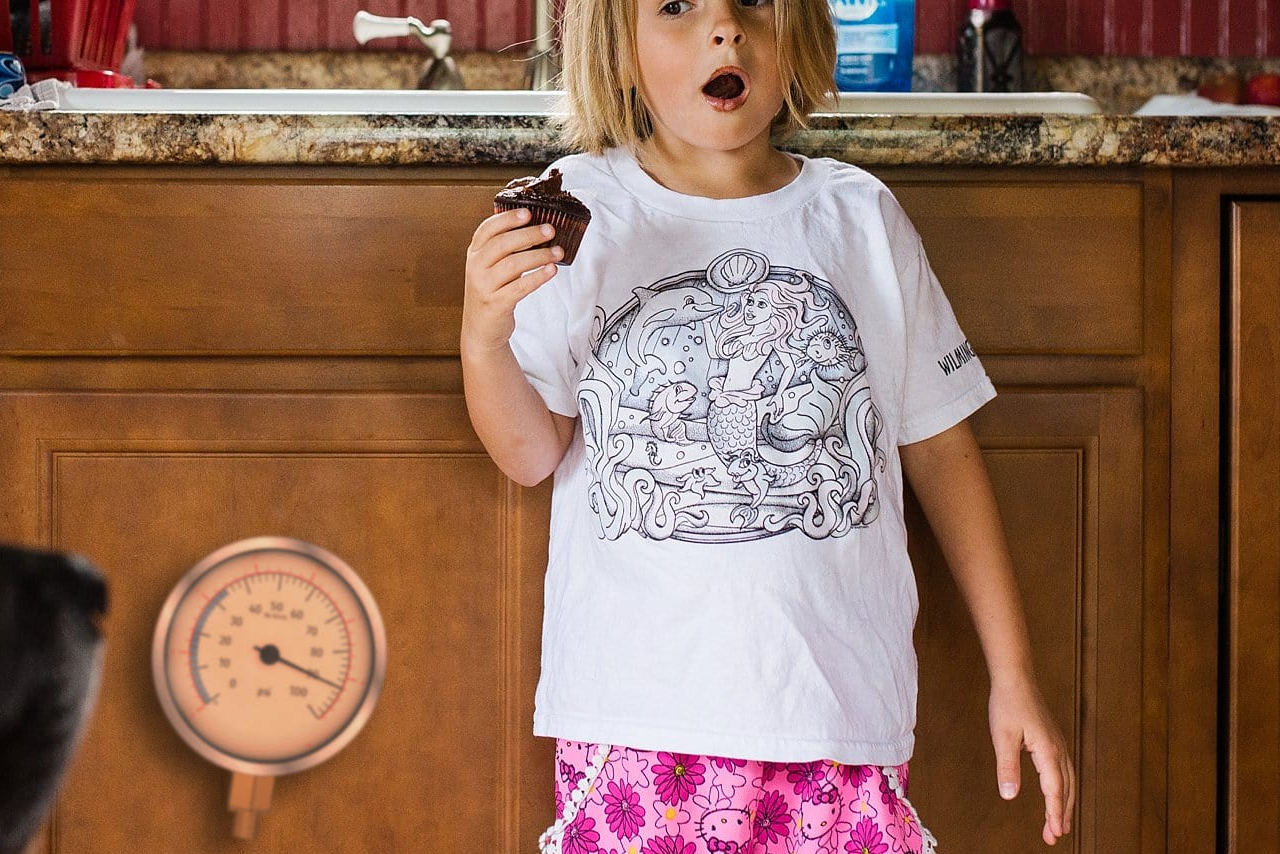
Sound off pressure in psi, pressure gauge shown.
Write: 90 psi
